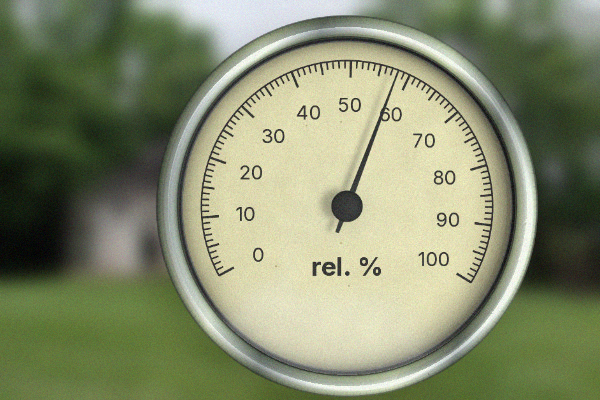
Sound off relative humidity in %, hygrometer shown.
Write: 58 %
